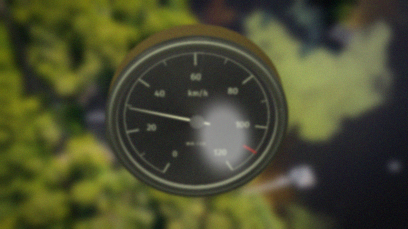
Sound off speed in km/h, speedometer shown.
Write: 30 km/h
